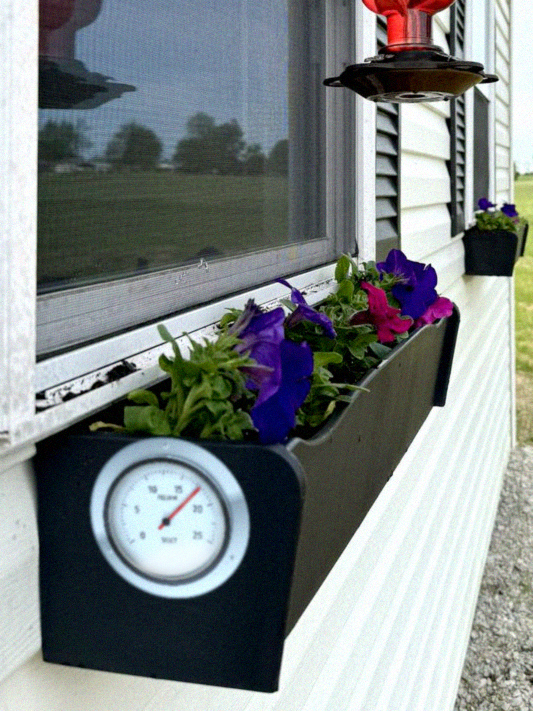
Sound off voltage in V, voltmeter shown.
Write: 17.5 V
